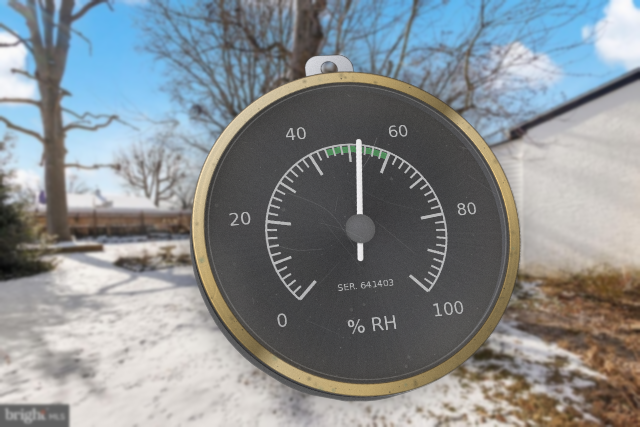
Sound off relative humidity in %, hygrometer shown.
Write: 52 %
